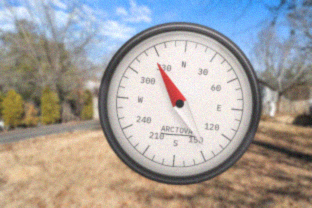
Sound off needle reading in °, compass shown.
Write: 325 °
